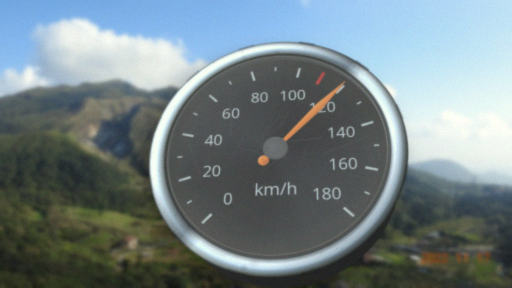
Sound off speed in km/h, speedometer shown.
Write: 120 km/h
